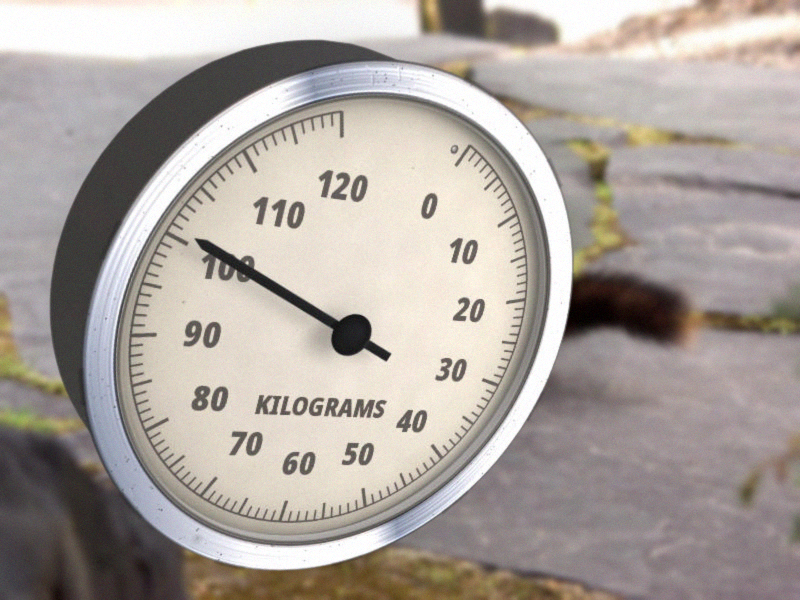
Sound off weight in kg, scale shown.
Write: 101 kg
